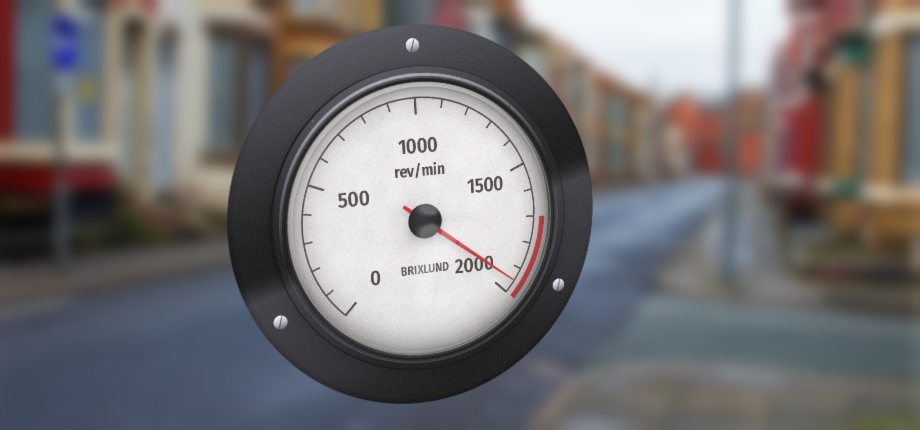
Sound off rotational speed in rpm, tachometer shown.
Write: 1950 rpm
